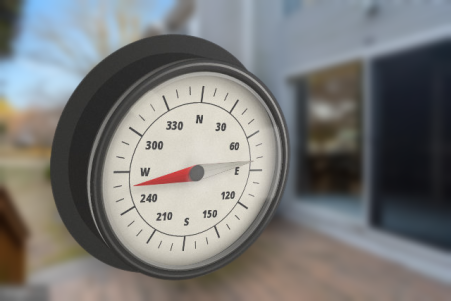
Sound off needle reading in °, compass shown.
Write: 260 °
